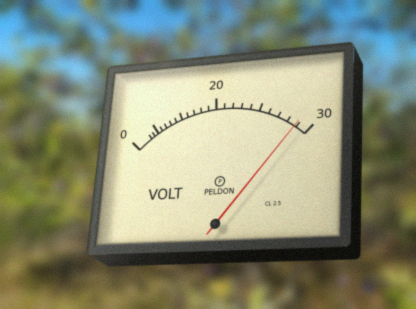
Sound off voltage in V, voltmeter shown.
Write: 29 V
